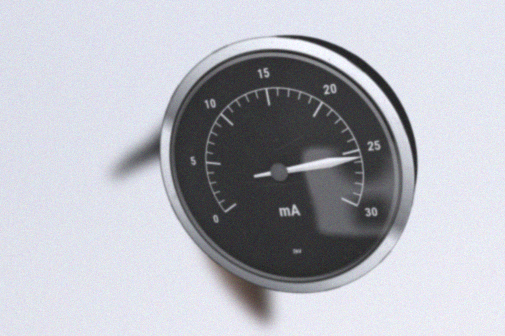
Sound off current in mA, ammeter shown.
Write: 25.5 mA
